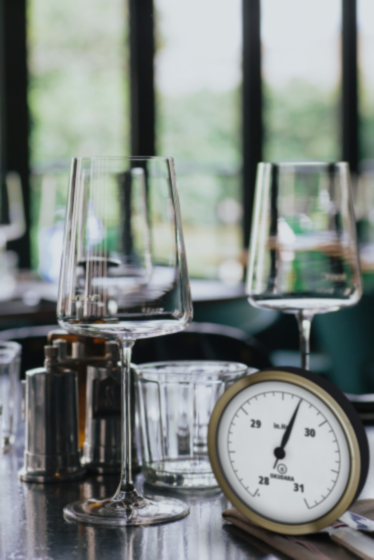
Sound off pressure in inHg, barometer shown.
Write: 29.7 inHg
